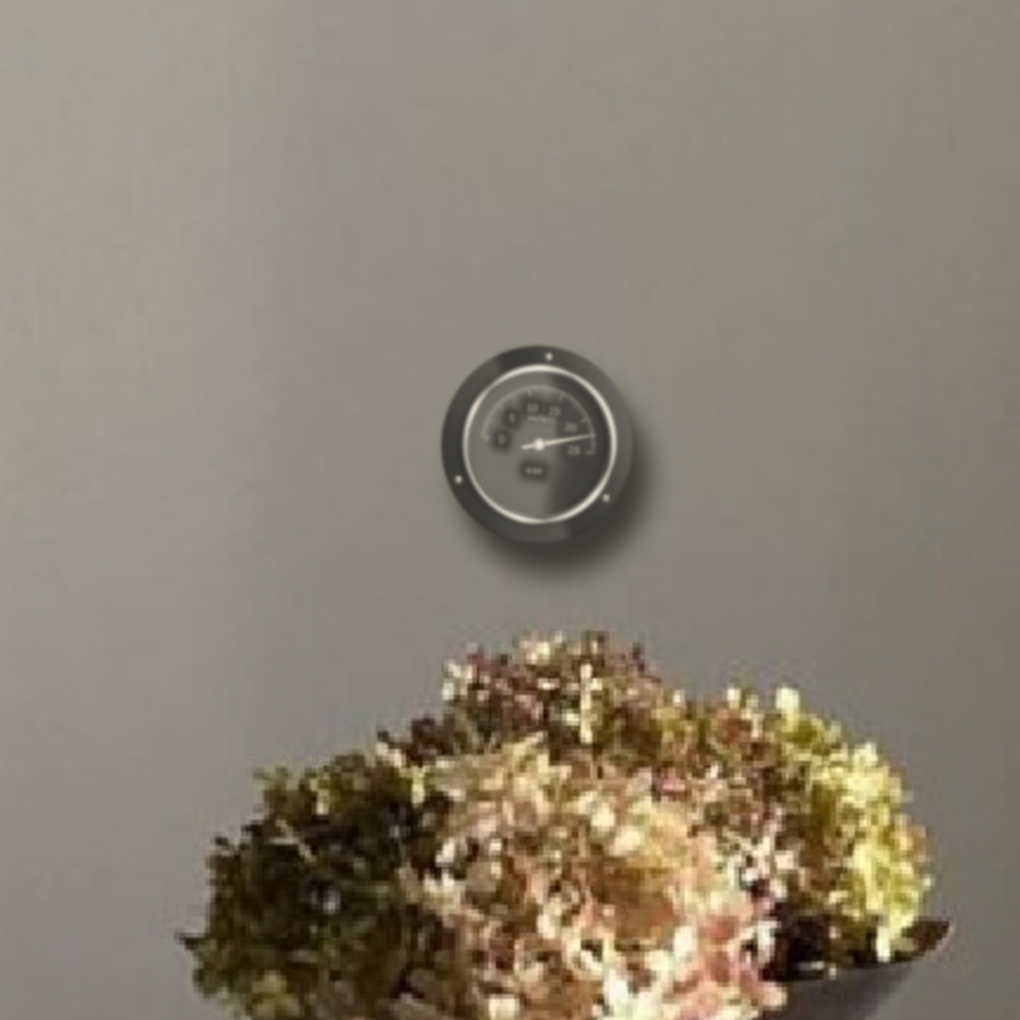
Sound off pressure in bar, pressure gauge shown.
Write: 22.5 bar
